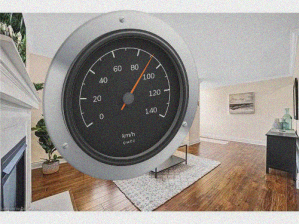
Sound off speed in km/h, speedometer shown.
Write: 90 km/h
